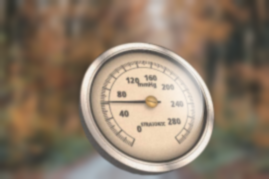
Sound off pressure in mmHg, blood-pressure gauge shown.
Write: 60 mmHg
